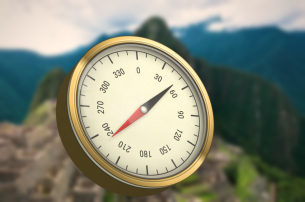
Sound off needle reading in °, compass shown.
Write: 230 °
